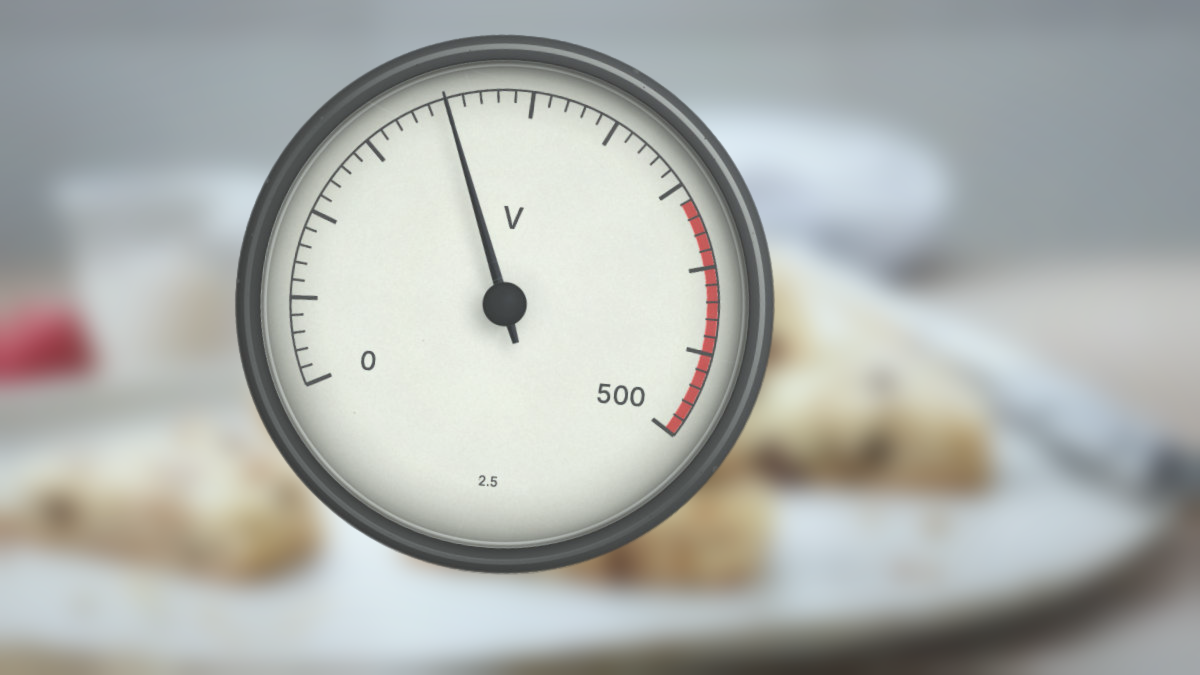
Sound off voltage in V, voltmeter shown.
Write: 200 V
